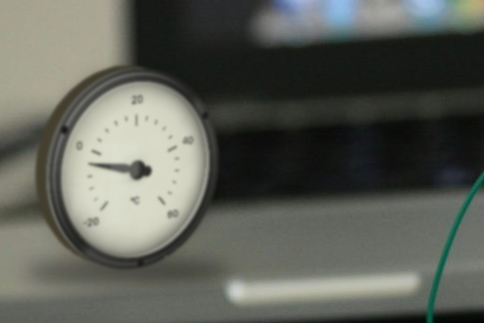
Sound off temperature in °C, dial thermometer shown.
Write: -4 °C
